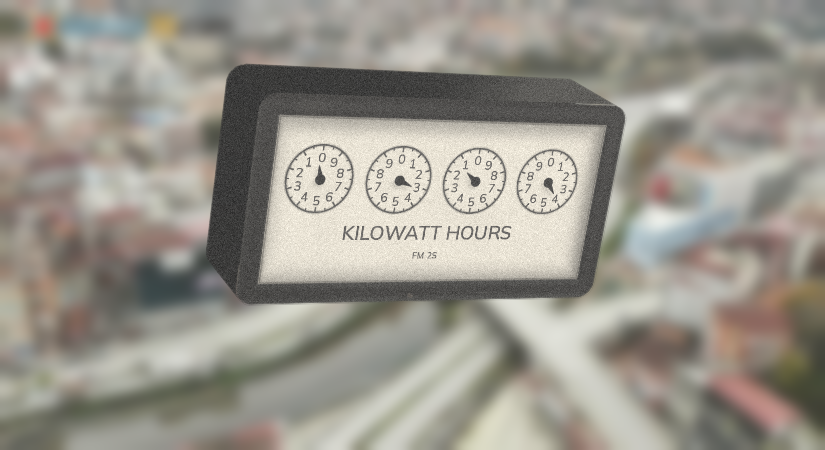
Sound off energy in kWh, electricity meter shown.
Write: 314 kWh
